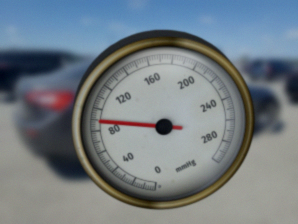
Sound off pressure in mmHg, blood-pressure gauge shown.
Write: 90 mmHg
